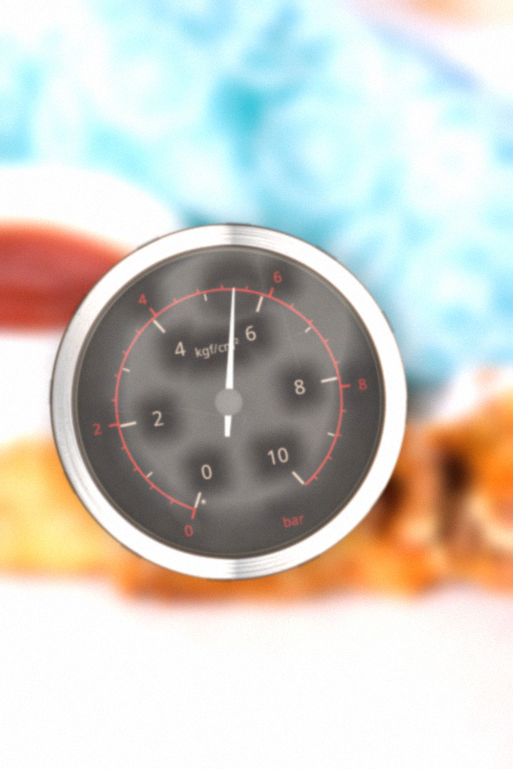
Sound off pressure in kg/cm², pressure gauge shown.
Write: 5.5 kg/cm²
